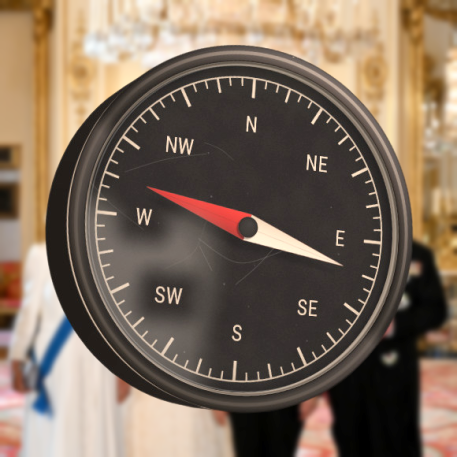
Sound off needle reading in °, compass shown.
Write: 285 °
